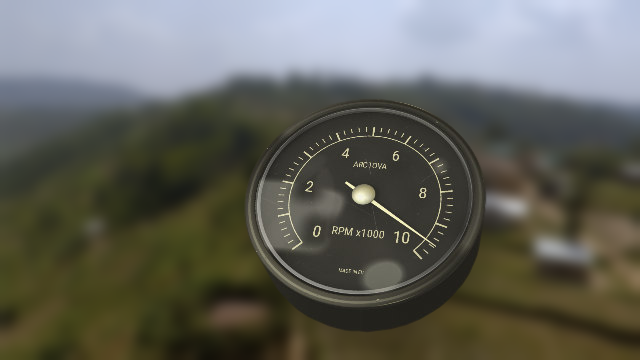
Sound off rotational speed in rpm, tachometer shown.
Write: 9600 rpm
